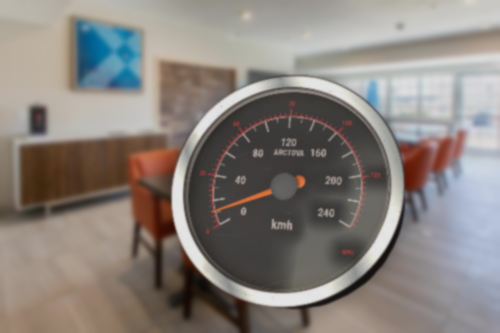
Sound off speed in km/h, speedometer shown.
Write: 10 km/h
